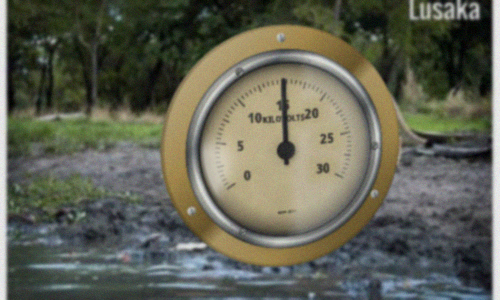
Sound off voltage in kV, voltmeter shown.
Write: 15 kV
